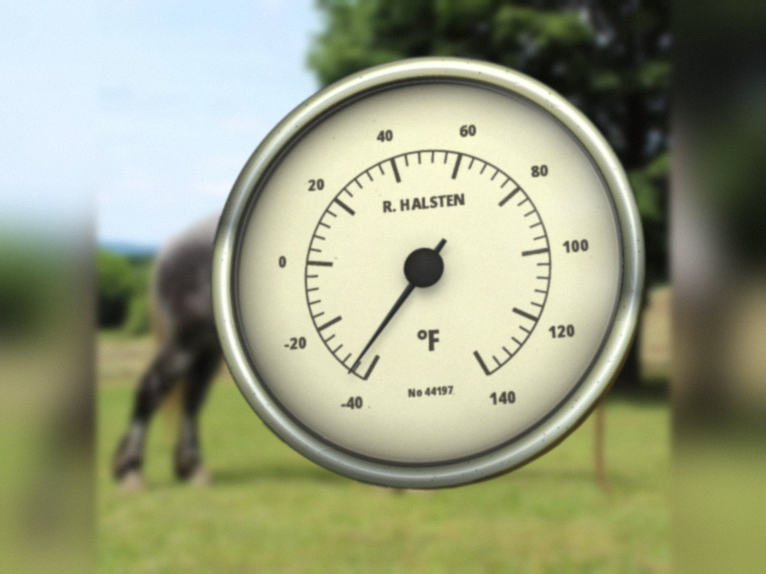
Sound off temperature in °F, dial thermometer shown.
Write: -36 °F
